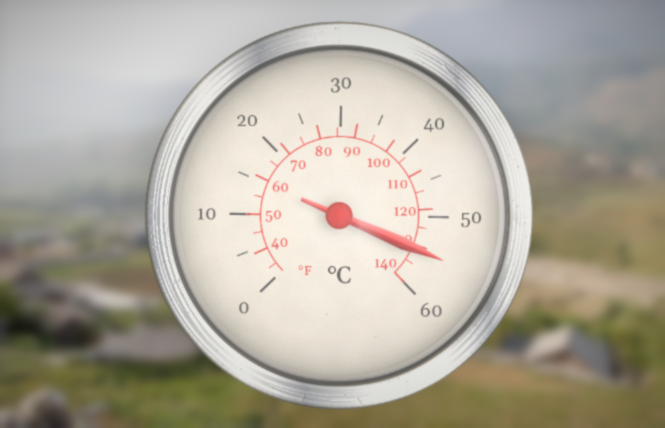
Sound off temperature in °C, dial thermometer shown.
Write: 55 °C
